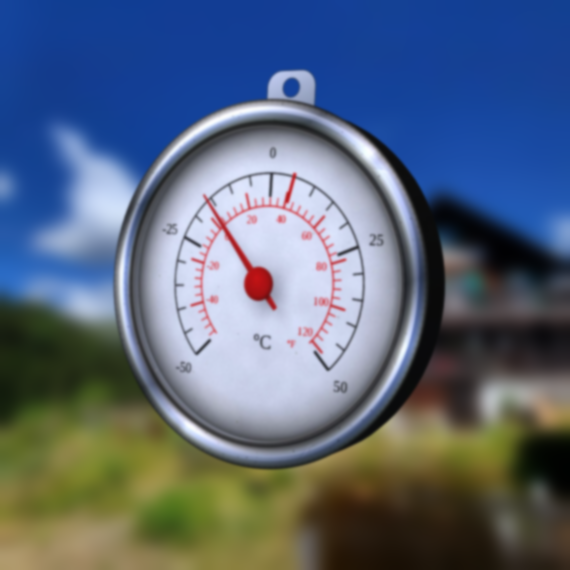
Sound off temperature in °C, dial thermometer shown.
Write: -15 °C
